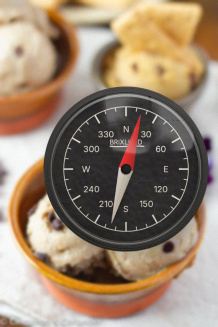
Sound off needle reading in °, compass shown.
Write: 15 °
